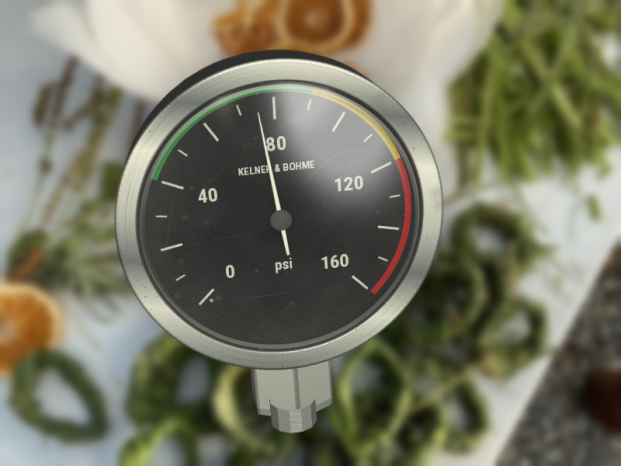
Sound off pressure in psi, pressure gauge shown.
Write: 75 psi
